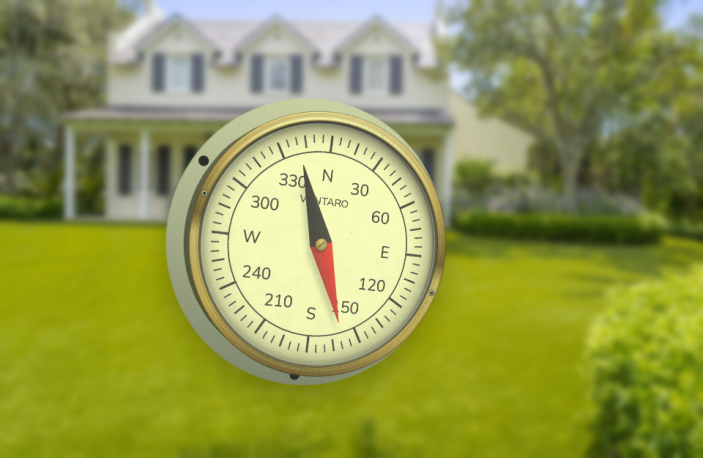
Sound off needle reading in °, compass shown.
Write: 160 °
